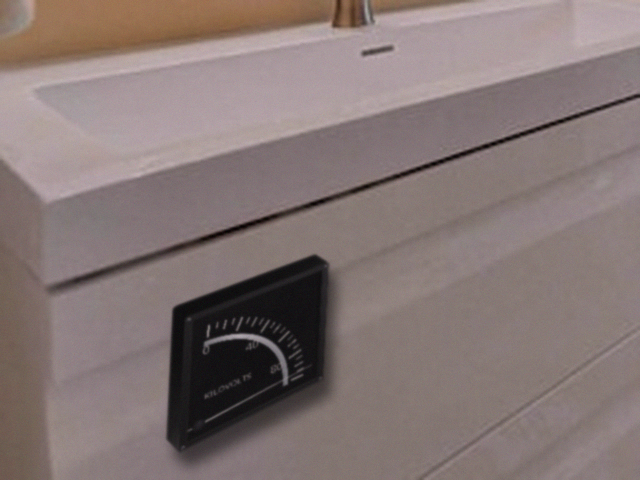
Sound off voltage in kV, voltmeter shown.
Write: 95 kV
